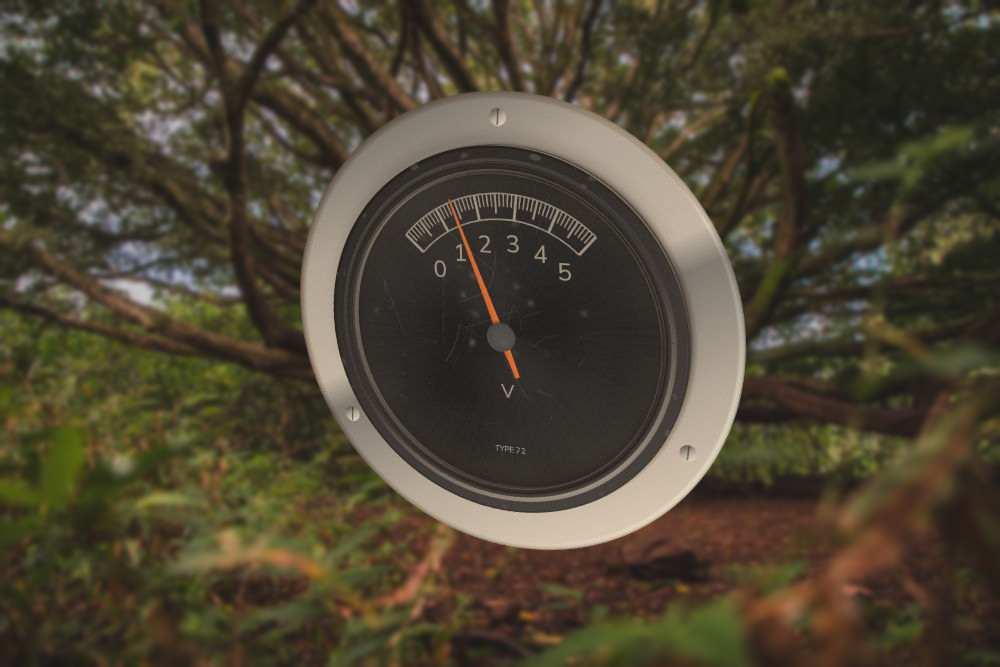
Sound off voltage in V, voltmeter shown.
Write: 1.5 V
